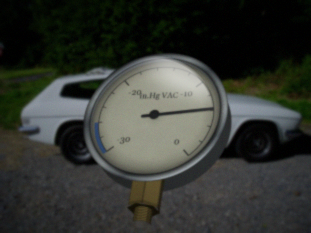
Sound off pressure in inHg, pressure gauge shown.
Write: -6 inHg
